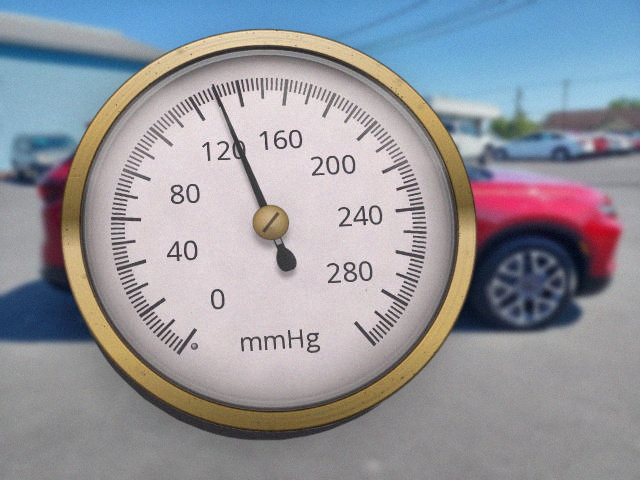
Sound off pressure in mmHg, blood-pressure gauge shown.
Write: 130 mmHg
